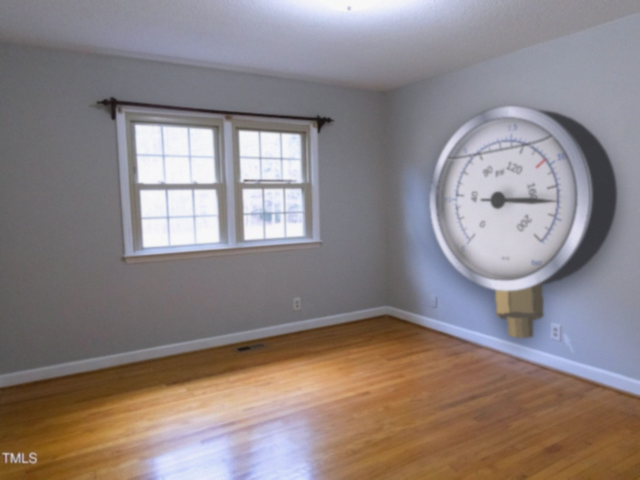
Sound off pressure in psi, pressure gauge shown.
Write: 170 psi
